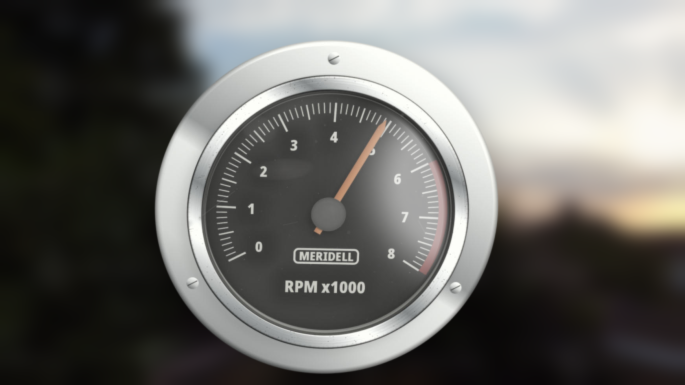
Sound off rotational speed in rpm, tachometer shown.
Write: 4900 rpm
